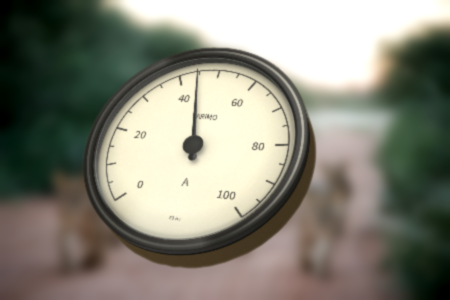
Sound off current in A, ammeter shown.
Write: 45 A
